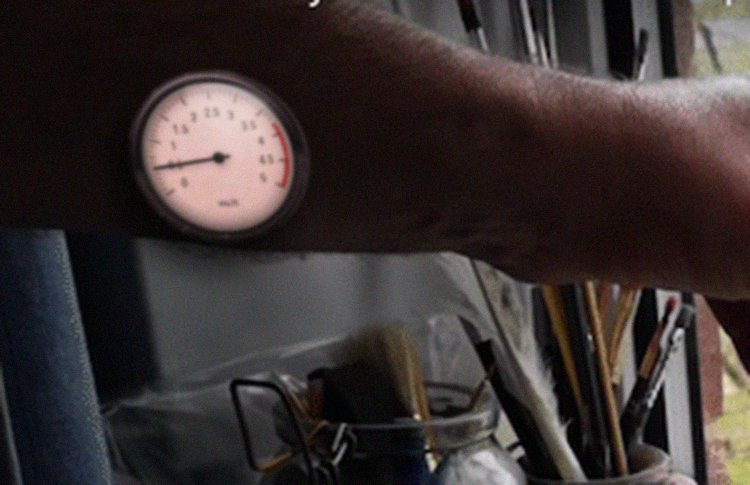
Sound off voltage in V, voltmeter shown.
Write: 0.5 V
